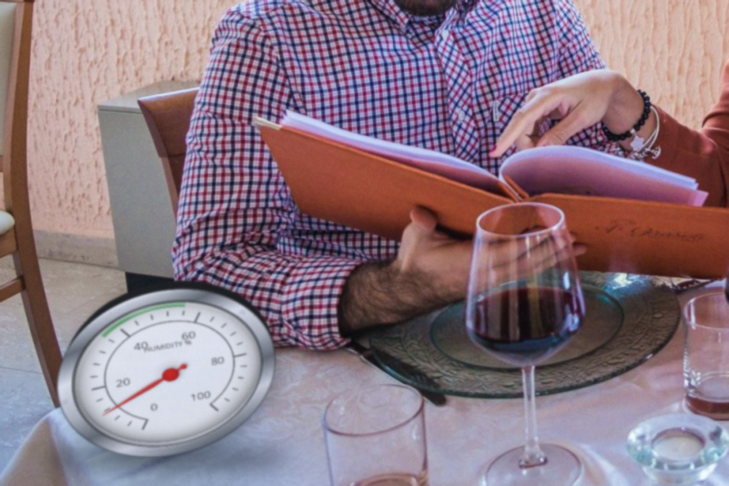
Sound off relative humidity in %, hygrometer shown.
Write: 12 %
